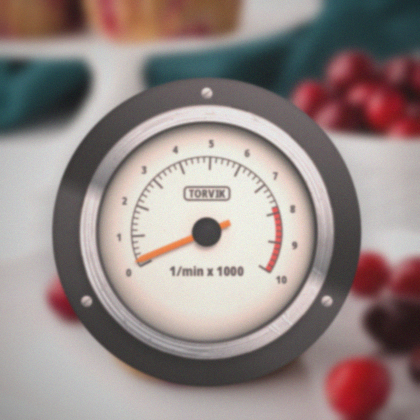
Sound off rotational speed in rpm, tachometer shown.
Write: 200 rpm
